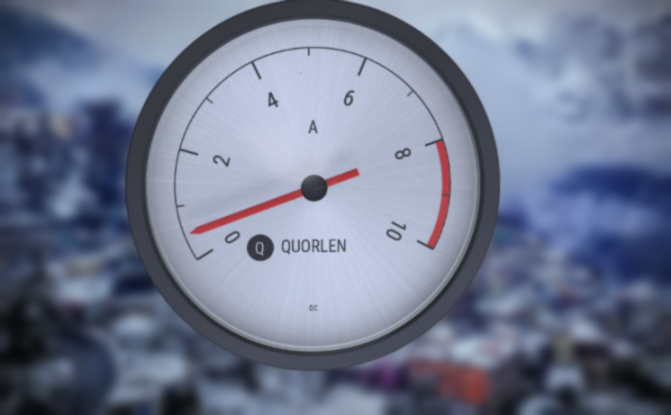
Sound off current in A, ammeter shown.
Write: 0.5 A
